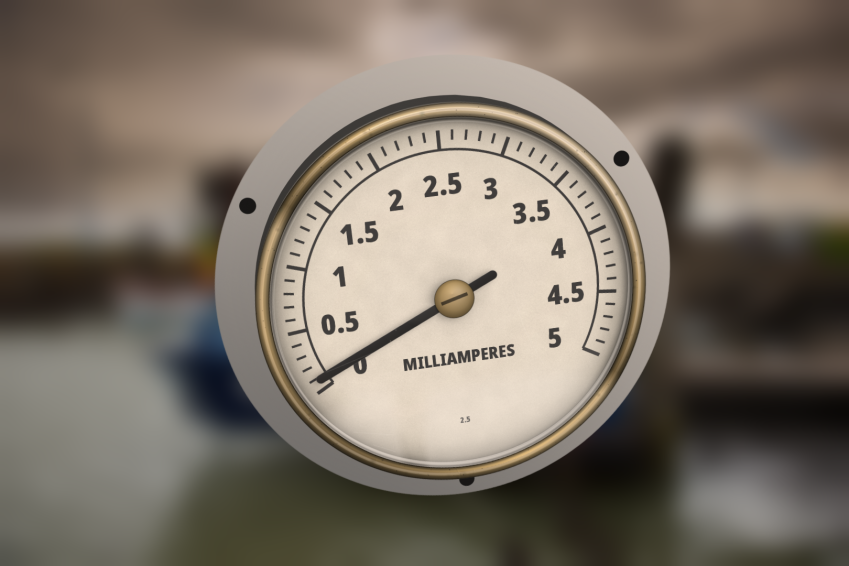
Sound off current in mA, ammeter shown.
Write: 0.1 mA
